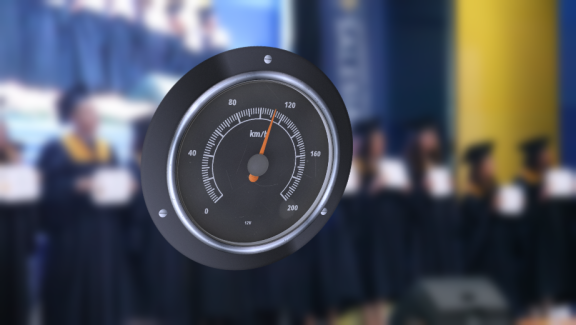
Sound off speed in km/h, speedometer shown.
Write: 110 km/h
